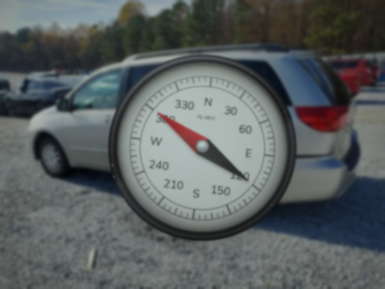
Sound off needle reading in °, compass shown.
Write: 300 °
